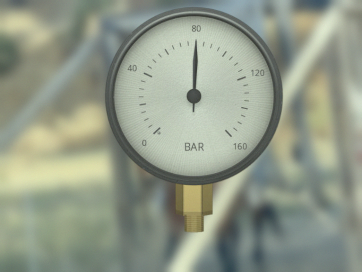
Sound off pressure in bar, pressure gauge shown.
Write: 80 bar
